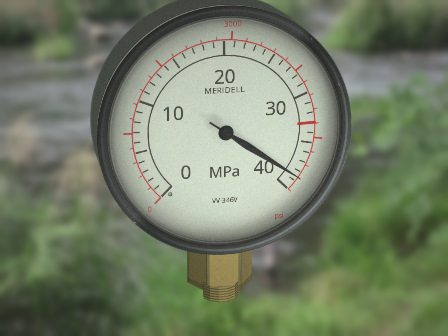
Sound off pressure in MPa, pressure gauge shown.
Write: 38.5 MPa
